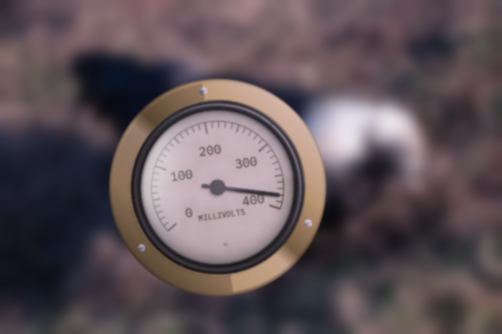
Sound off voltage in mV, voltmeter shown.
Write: 380 mV
